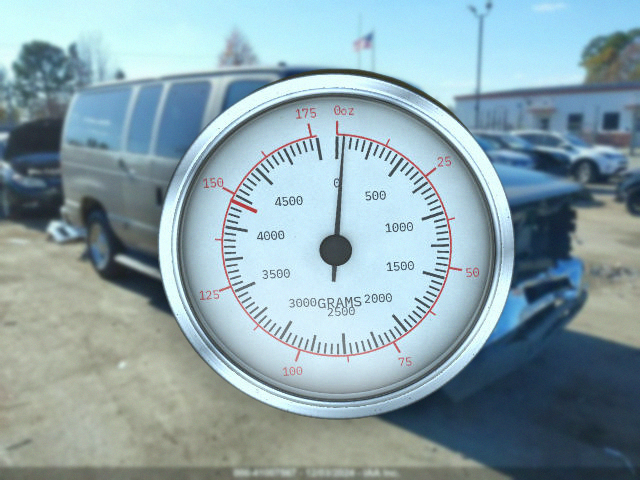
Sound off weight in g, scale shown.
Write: 50 g
